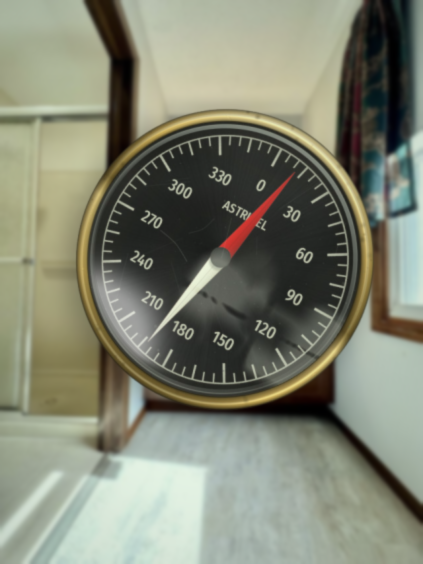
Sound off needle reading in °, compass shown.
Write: 12.5 °
